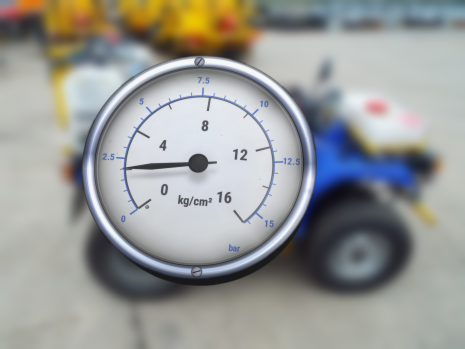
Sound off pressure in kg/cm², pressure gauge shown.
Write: 2 kg/cm²
